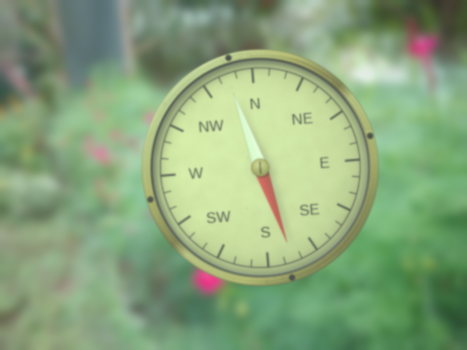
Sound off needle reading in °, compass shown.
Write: 165 °
